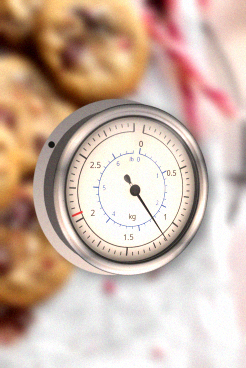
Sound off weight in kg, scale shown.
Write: 1.15 kg
